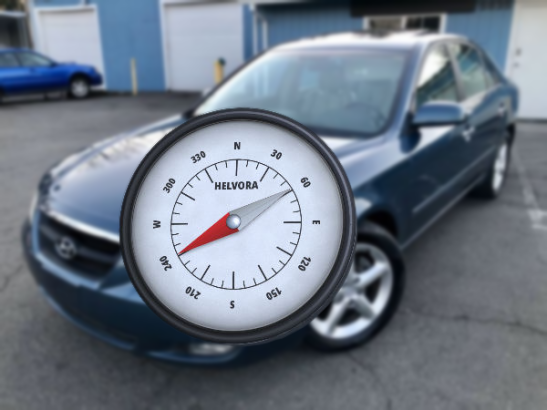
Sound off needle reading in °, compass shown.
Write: 240 °
